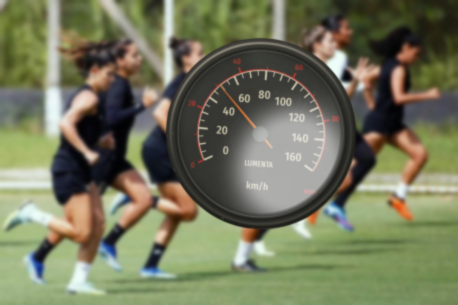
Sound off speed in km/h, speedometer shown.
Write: 50 km/h
